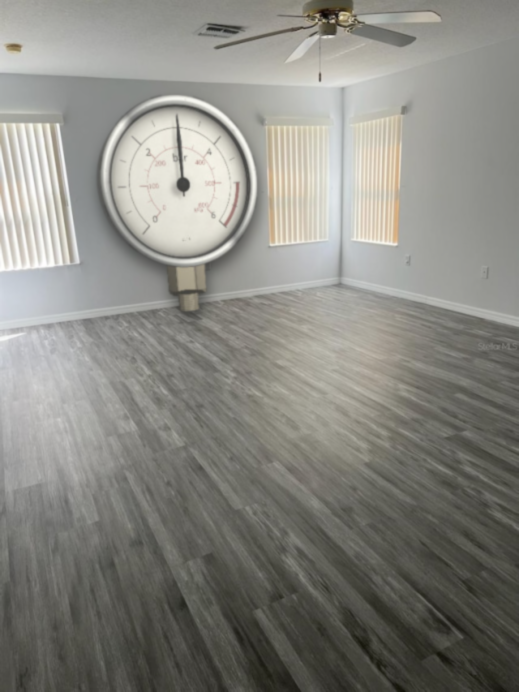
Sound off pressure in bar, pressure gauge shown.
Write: 3 bar
